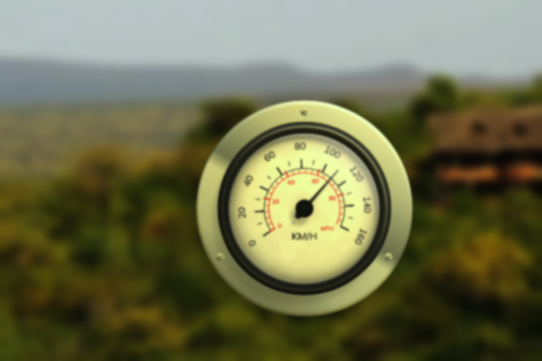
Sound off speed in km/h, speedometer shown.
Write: 110 km/h
